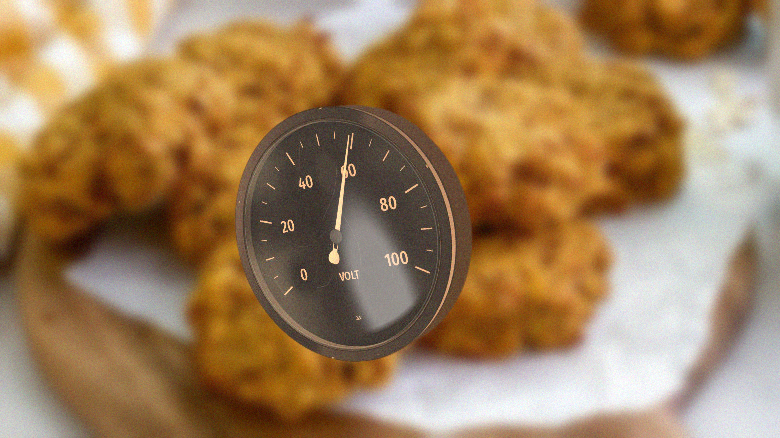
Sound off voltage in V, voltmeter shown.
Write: 60 V
